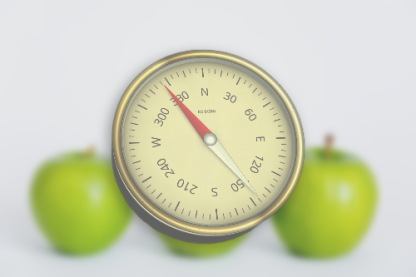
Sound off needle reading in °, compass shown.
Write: 325 °
